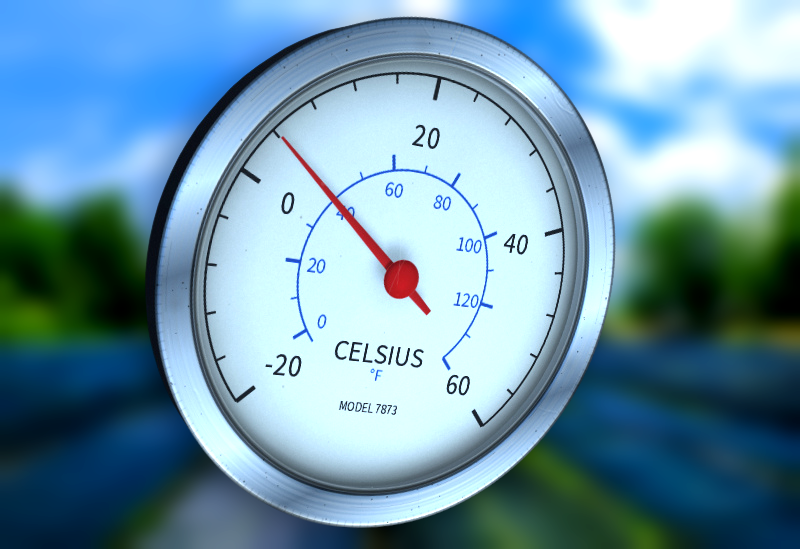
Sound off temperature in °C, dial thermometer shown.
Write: 4 °C
